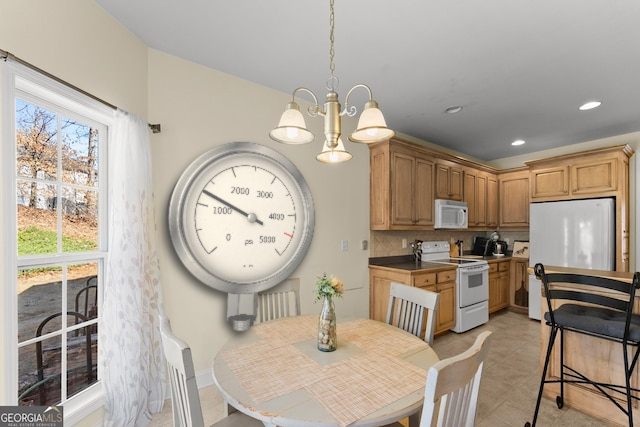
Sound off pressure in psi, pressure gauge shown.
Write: 1250 psi
